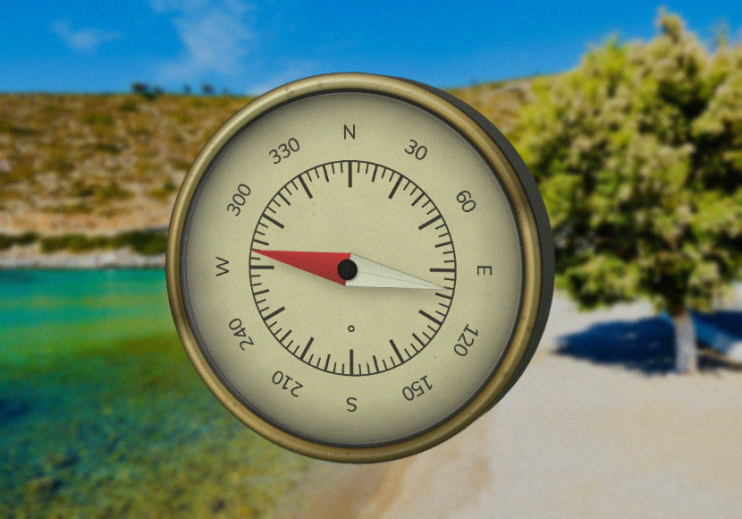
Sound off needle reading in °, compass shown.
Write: 280 °
